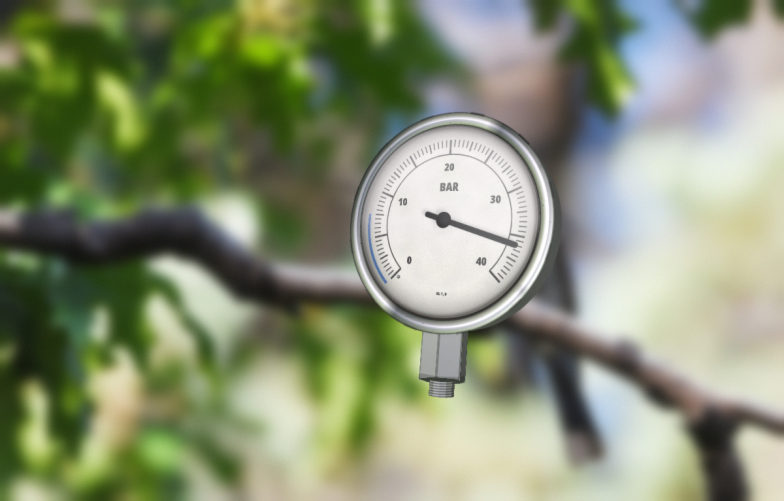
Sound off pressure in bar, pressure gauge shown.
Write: 36 bar
